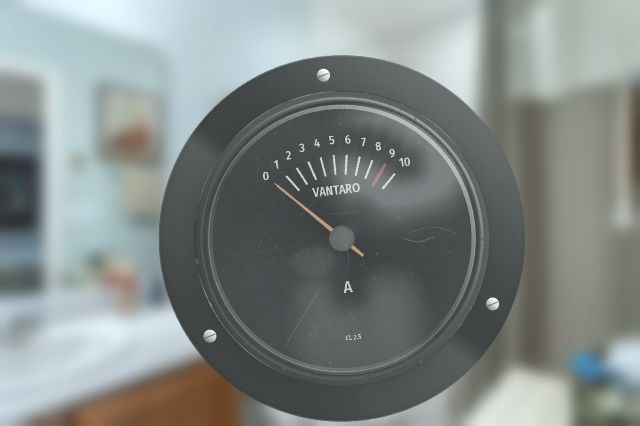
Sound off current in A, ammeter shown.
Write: 0 A
